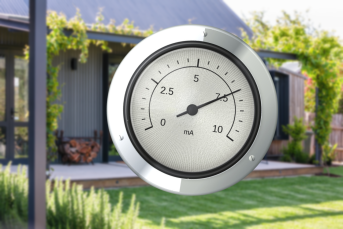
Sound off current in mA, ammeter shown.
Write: 7.5 mA
